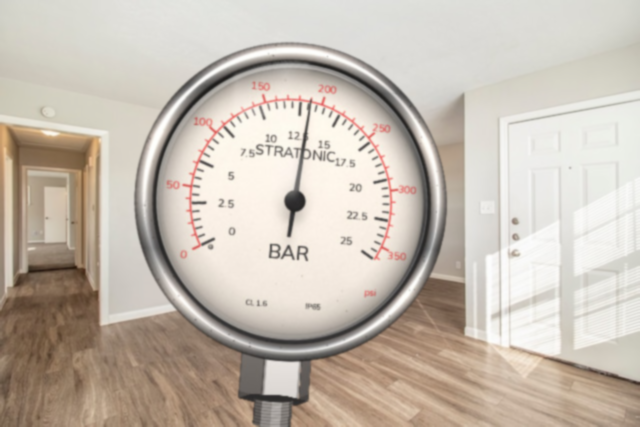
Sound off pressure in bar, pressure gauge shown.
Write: 13 bar
